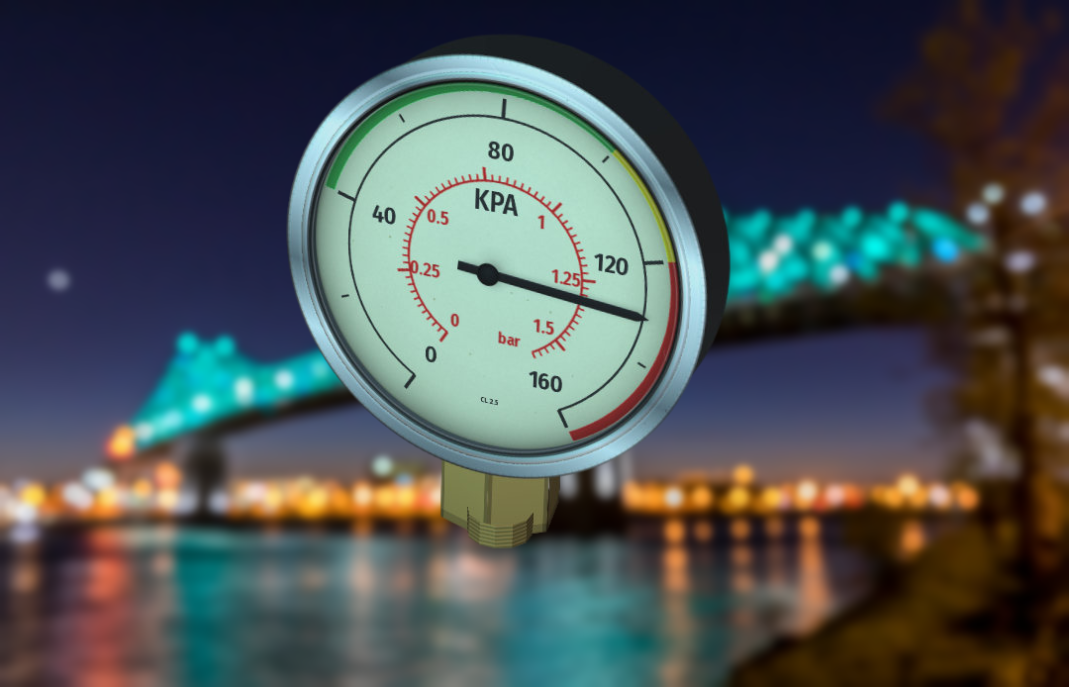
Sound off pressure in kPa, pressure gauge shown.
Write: 130 kPa
